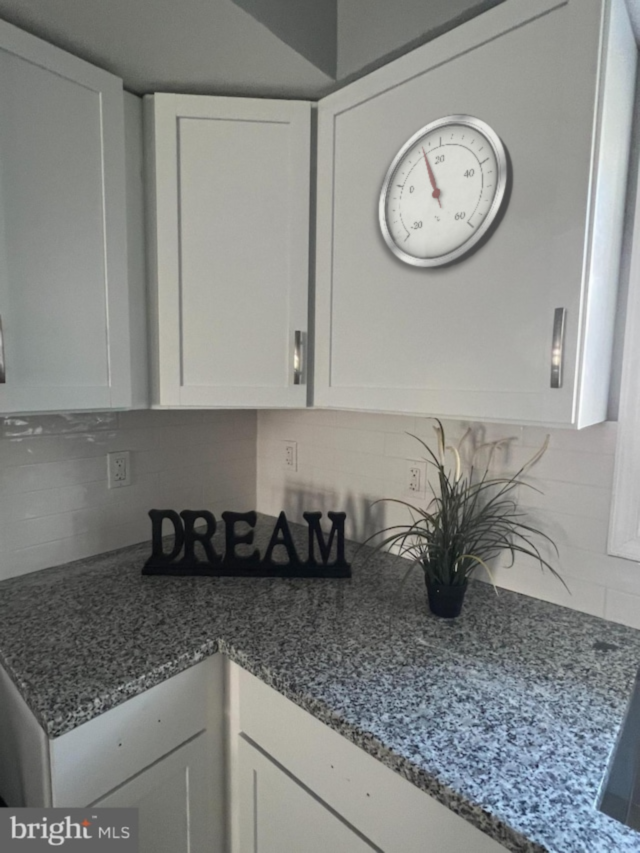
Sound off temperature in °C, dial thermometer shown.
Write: 14 °C
